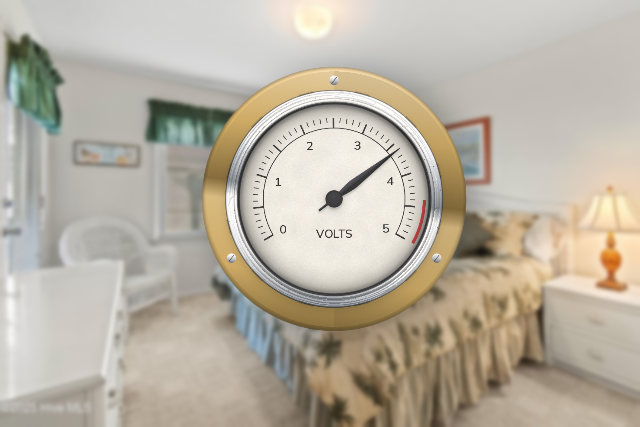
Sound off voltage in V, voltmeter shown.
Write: 3.6 V
